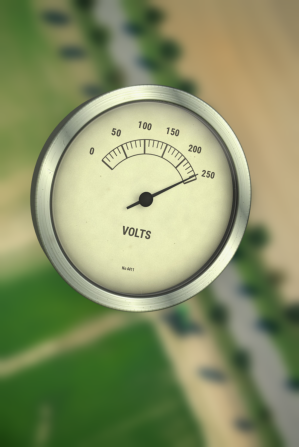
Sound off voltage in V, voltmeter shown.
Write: 240 V
